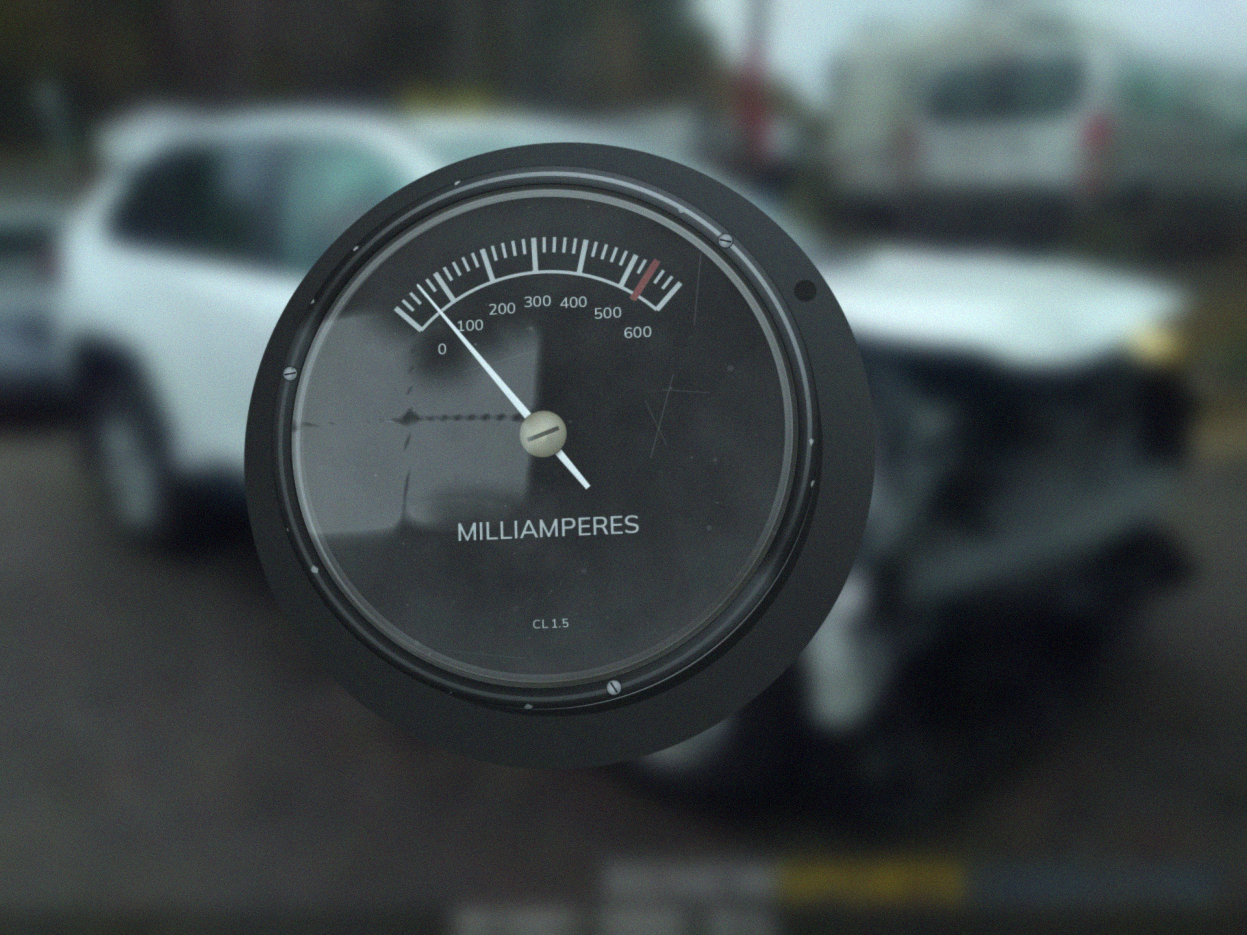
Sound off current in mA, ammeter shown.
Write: 60 mA
